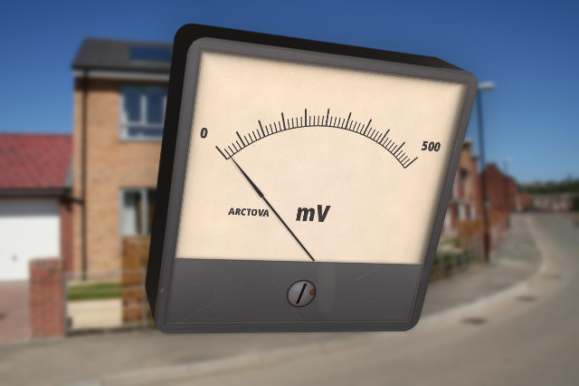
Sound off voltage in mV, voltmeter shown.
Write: 10 mV
